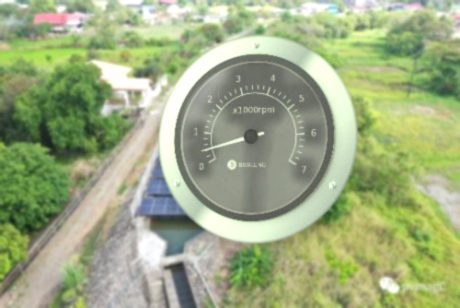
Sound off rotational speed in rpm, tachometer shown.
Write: 400 rpm
